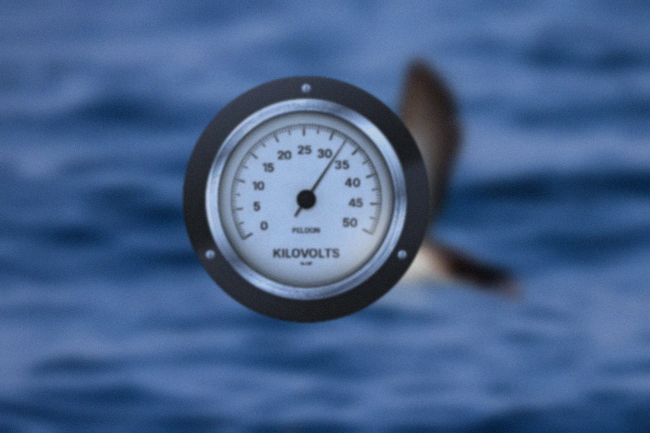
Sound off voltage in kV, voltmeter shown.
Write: 32.5 kV
